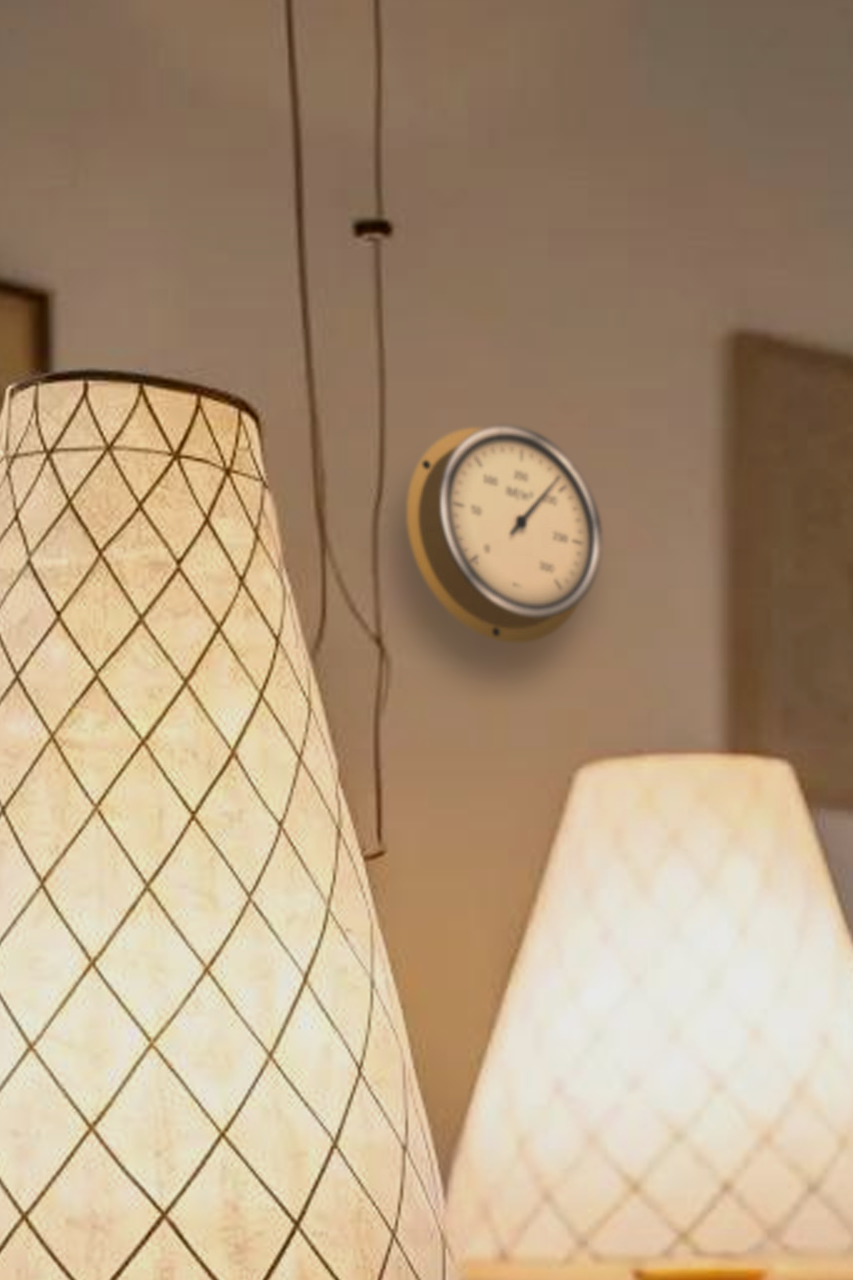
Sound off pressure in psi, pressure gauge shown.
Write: 190 psi
